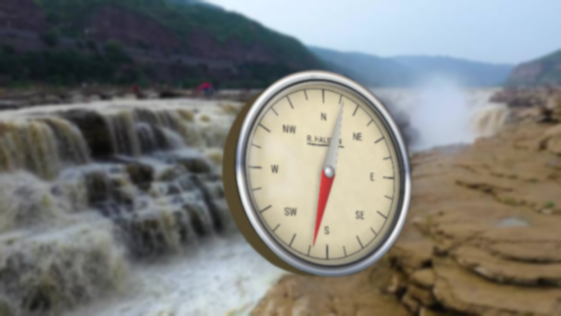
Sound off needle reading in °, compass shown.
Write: 195 °
